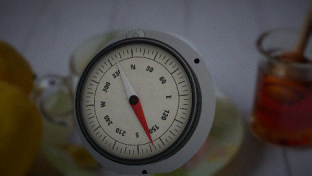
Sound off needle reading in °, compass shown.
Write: 160 °
